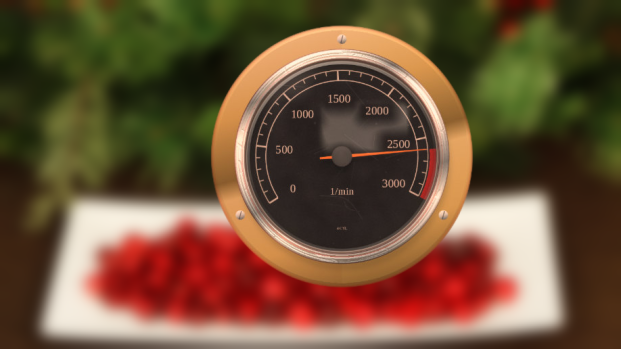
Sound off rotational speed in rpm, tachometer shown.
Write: 2600 rpm
